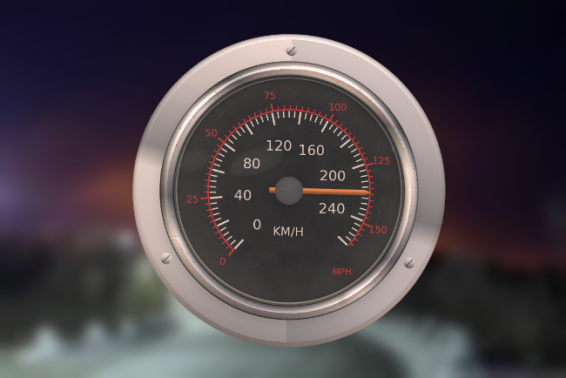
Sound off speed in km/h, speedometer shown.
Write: 220 km/h
